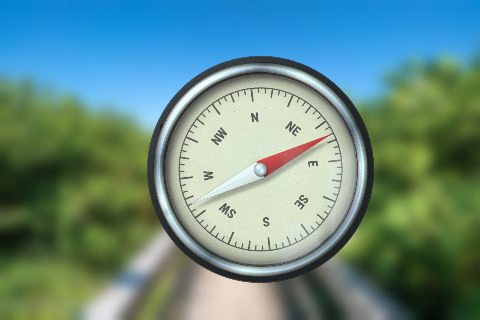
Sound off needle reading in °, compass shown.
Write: 70 °
